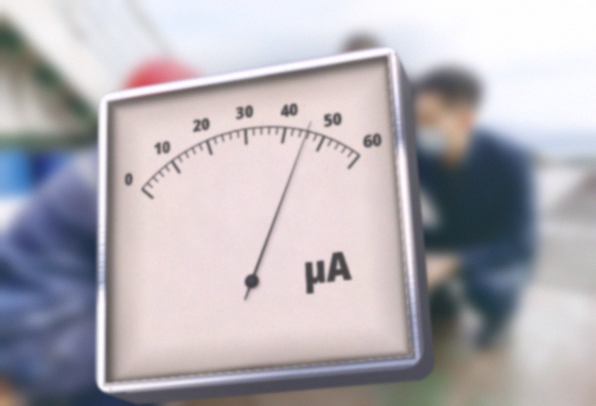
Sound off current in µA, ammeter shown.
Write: 46 µA
